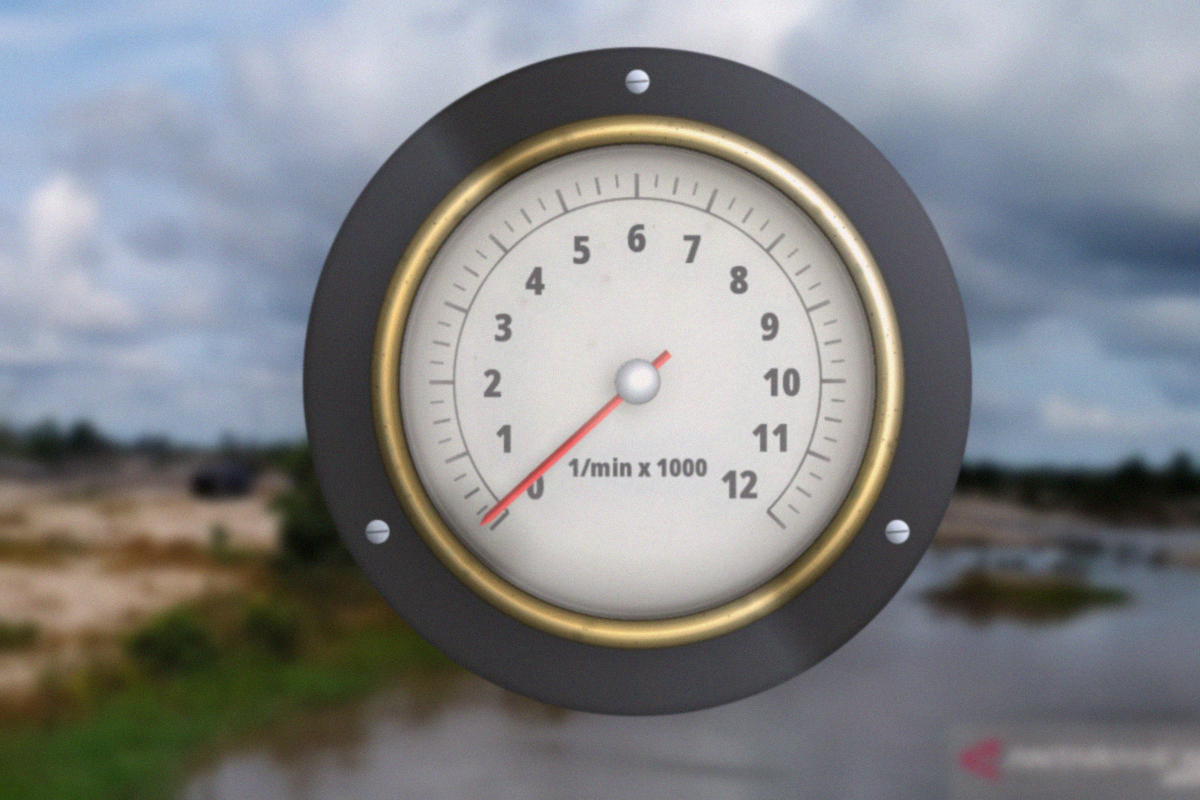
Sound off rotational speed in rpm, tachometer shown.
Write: 125 rpm
